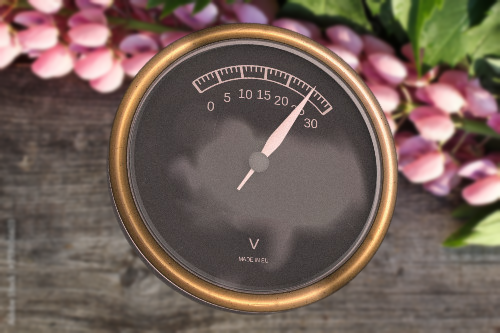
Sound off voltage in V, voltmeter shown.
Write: 25 V
